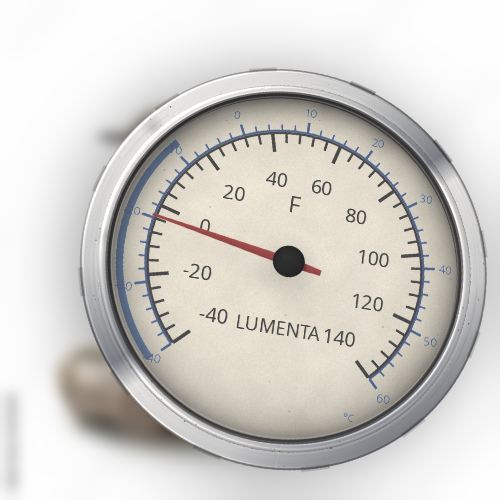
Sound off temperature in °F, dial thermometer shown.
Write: -4 °F
